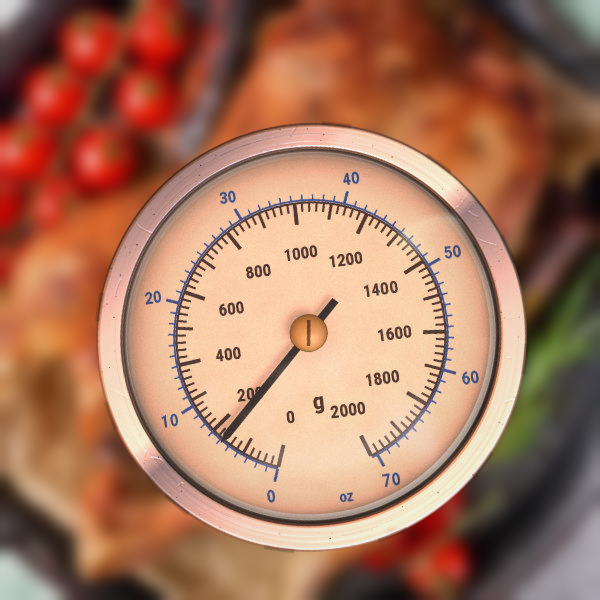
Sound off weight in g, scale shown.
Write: 160 g
